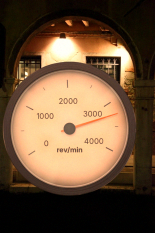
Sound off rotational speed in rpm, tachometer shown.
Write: 3250 rpm
